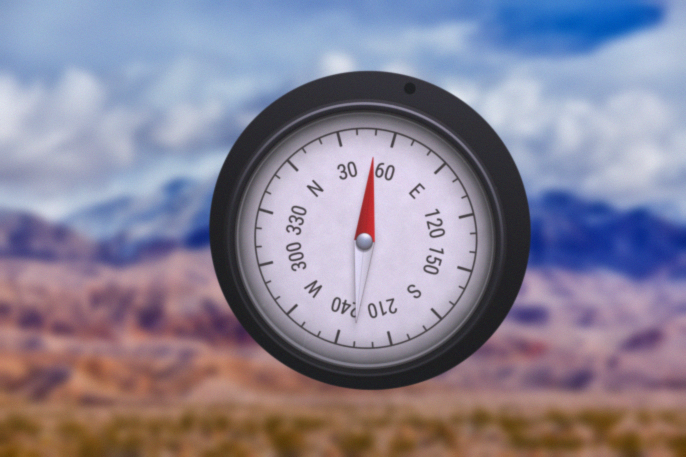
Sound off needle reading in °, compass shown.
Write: 50 °
